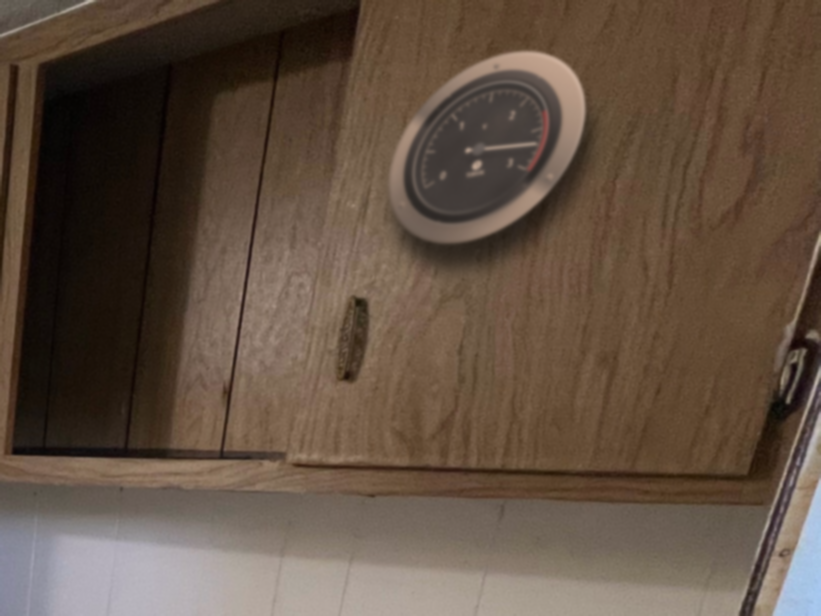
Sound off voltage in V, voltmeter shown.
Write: 2.7 V
